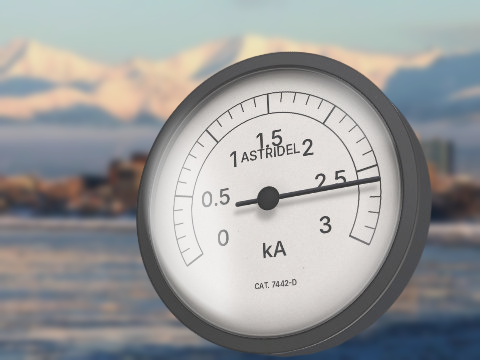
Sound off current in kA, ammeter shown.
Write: 2.6 kA
